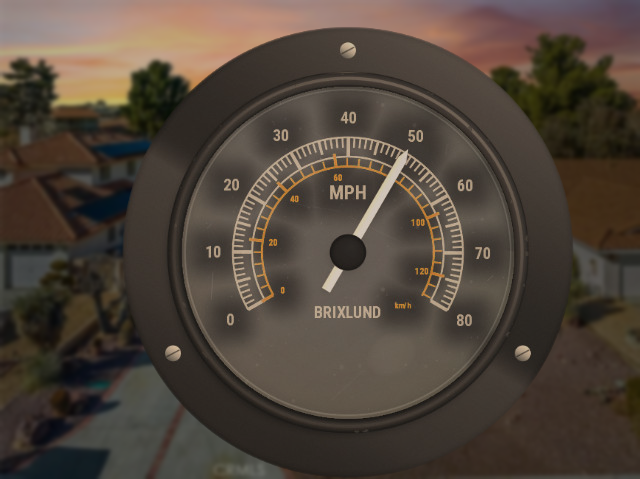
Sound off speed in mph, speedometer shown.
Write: 50 mph
